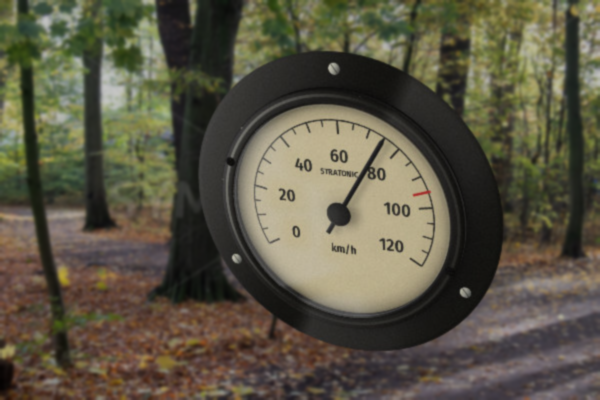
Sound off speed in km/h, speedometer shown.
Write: 75 km/h
